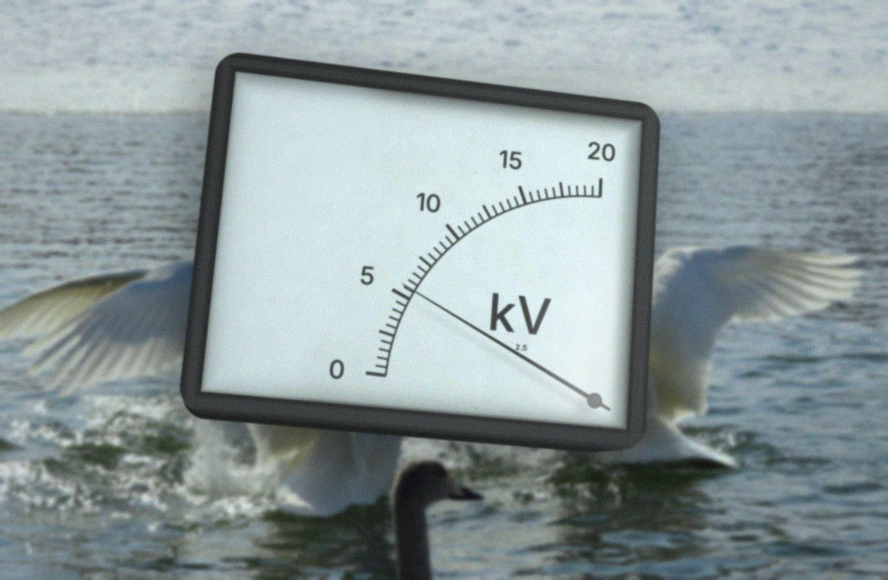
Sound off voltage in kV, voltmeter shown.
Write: 5.5 kV
